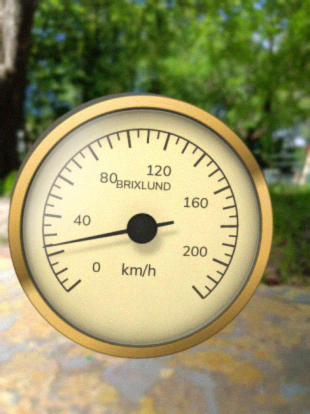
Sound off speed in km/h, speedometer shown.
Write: 25 km/h
